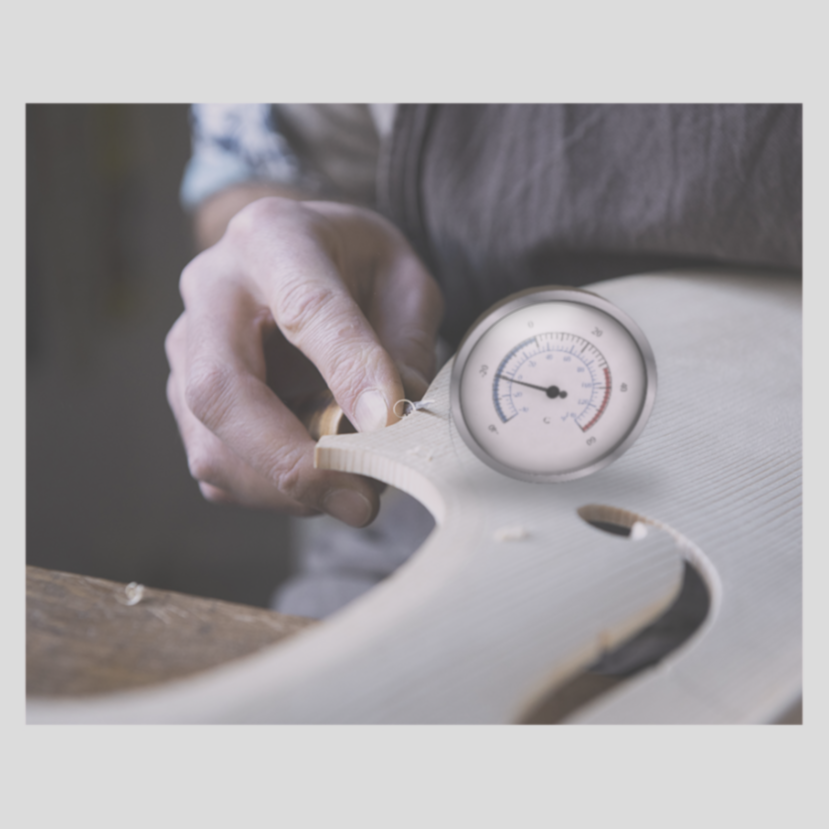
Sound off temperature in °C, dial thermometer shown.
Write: -20 °C
